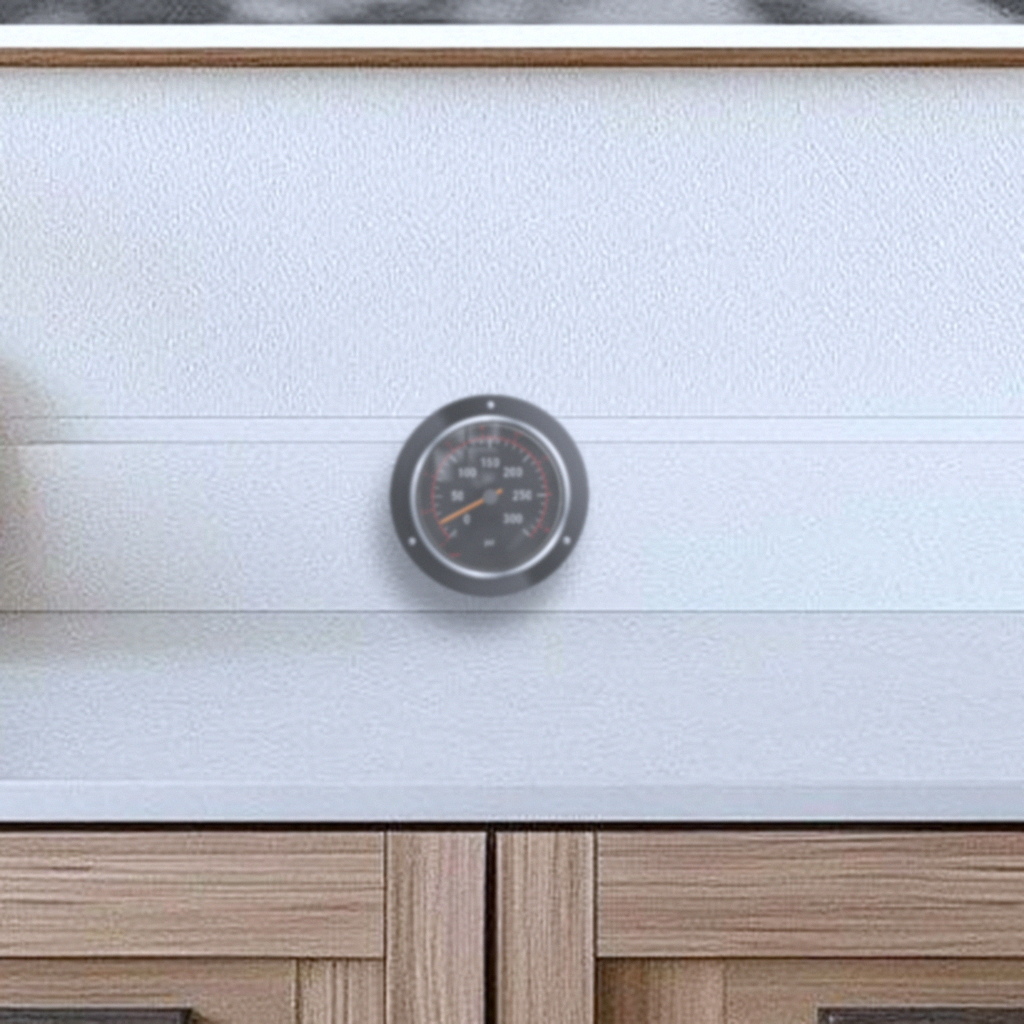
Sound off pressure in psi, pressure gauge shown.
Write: 20 psi
